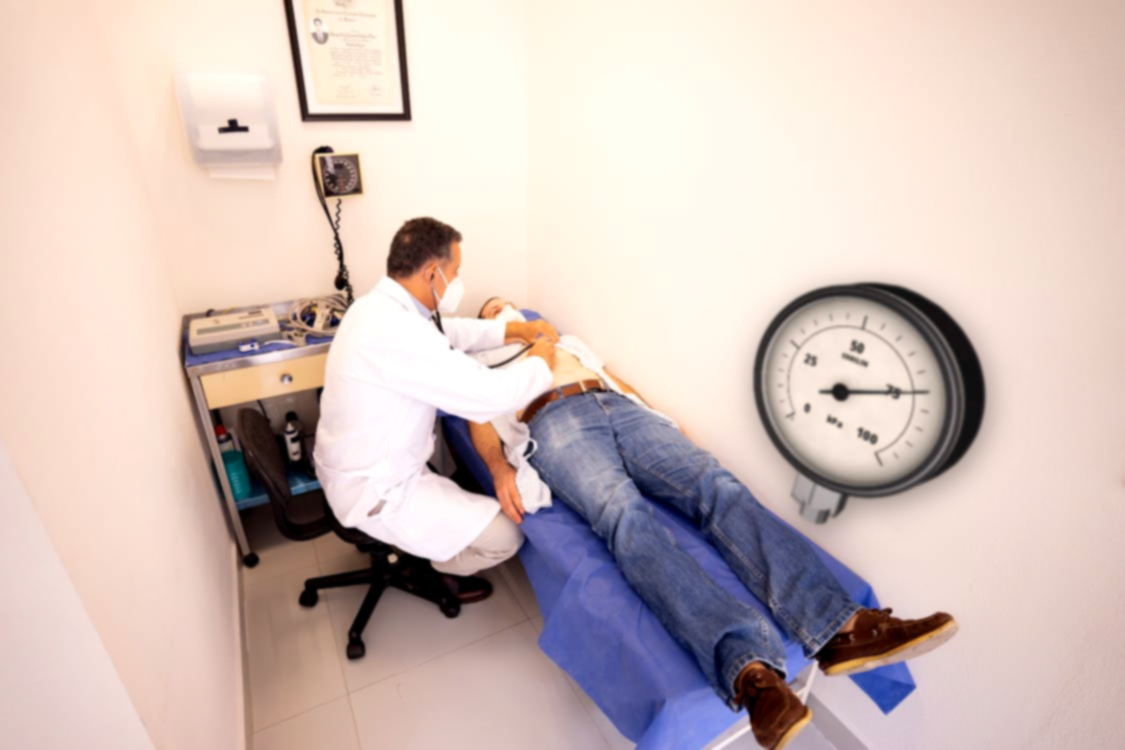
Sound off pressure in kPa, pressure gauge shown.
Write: 75 kPa
